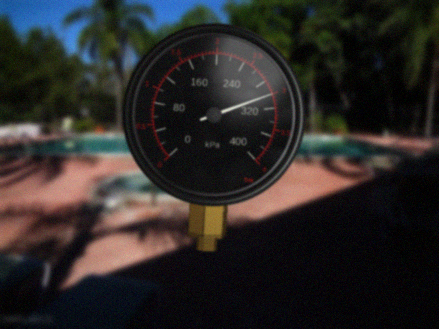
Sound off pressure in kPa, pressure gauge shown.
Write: 300 kPa
